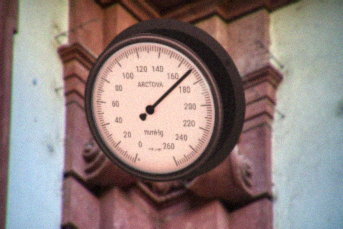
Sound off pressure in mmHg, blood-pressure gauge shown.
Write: 170 mmHg
